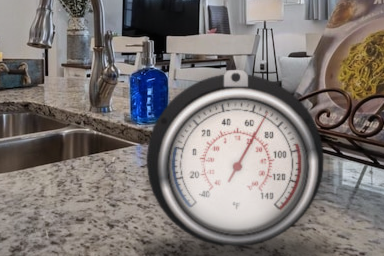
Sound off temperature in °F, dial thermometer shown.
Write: 68 °F
